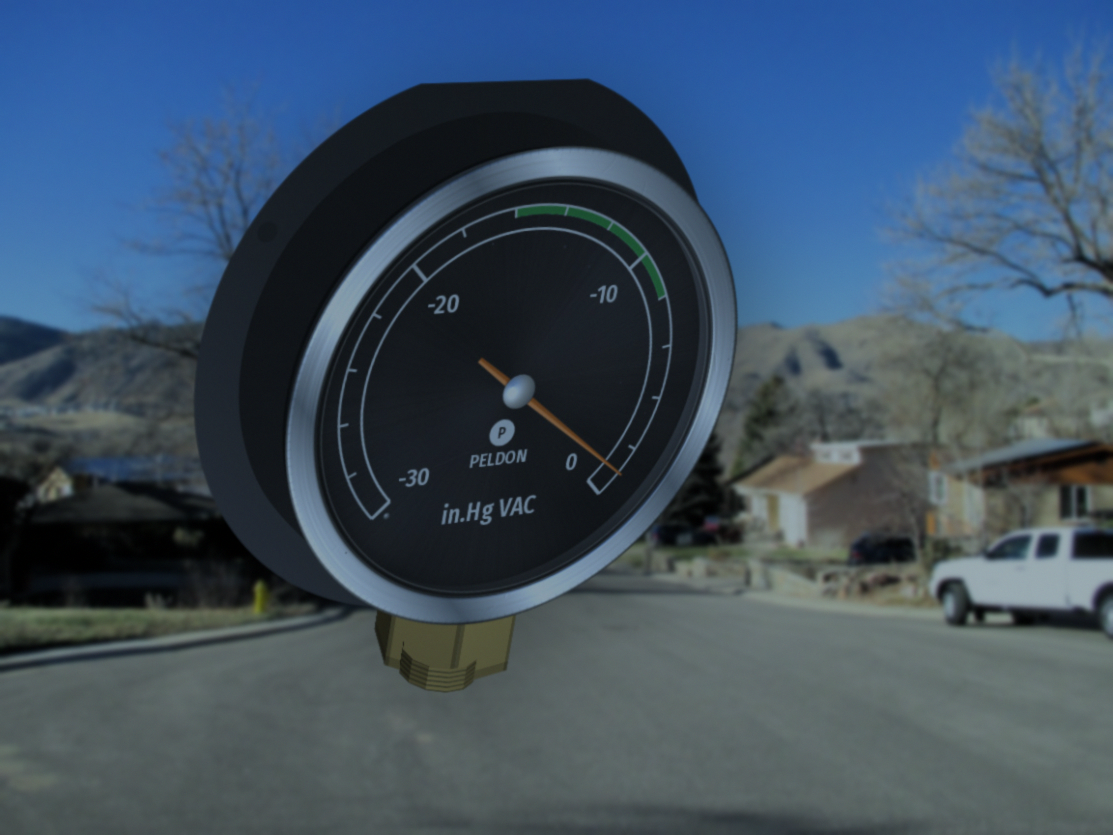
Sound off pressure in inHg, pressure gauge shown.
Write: -1 inHg
